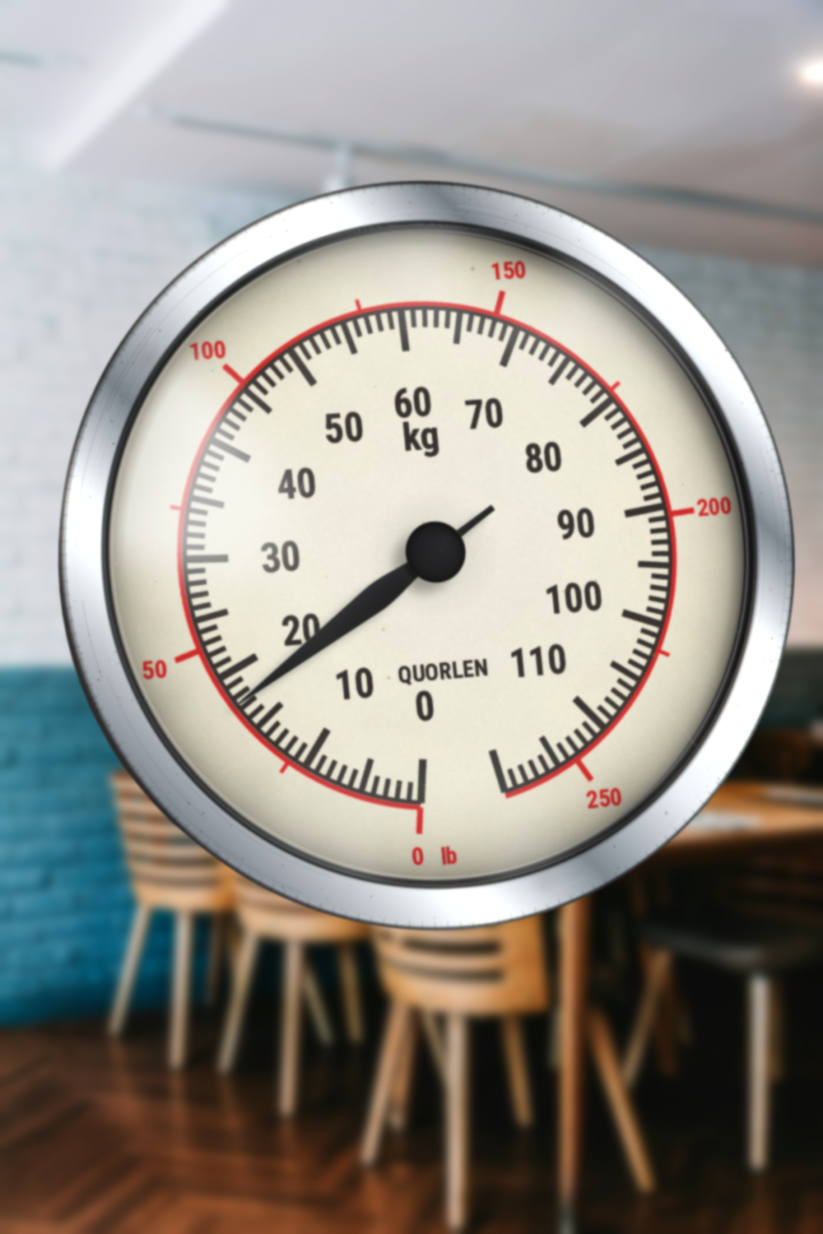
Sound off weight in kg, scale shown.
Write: 17.5 kg
